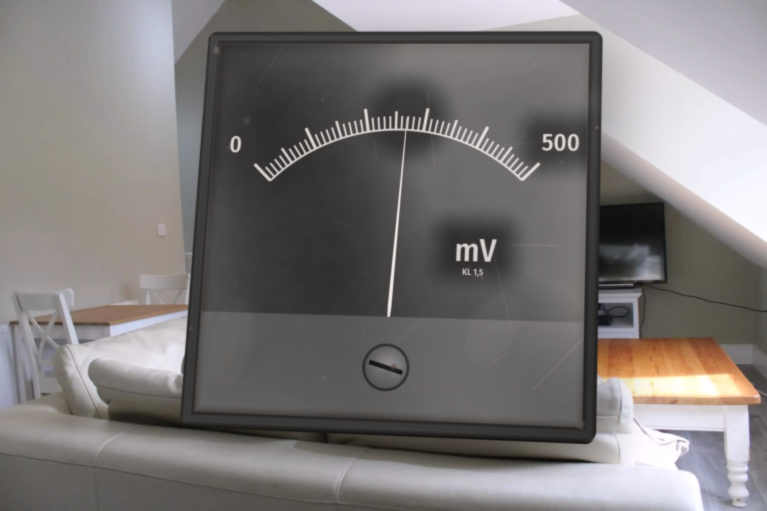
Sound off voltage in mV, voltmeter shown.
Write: 270 mV
